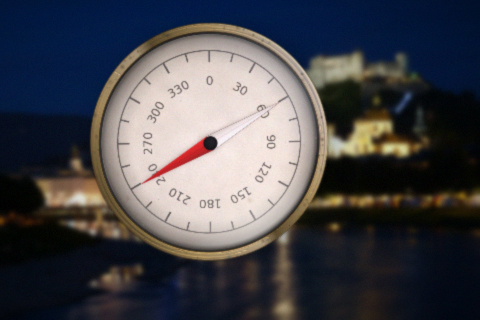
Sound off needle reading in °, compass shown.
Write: 240 °
